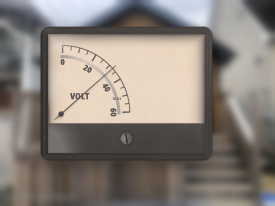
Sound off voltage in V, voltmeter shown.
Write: 32.5 V
